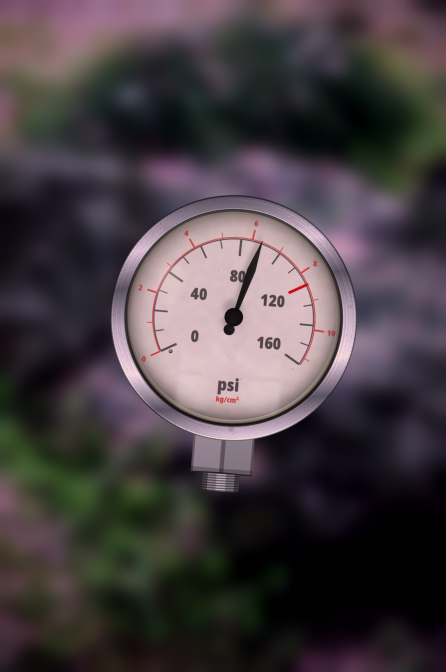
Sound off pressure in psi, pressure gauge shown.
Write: 90 psi
